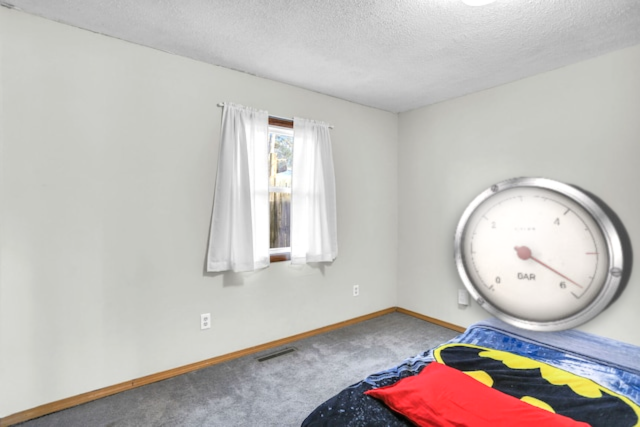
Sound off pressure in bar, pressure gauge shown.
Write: 5.75 bar
